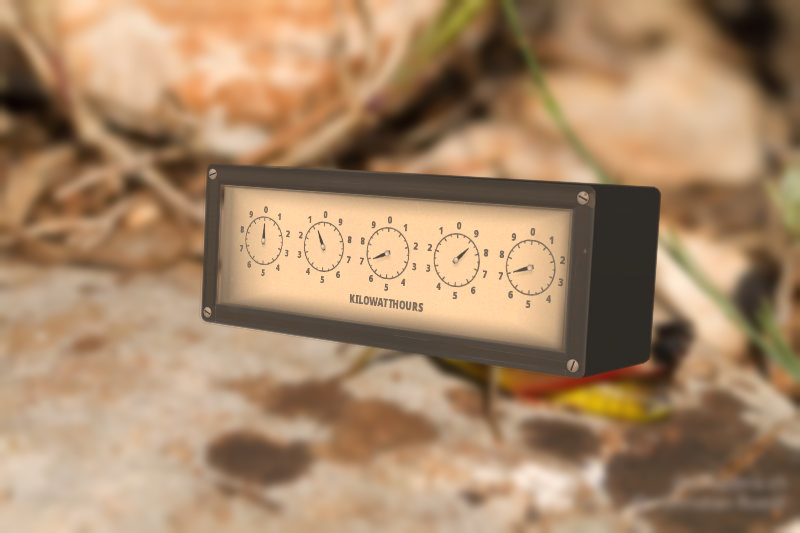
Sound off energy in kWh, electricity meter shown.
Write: 687 kWh
